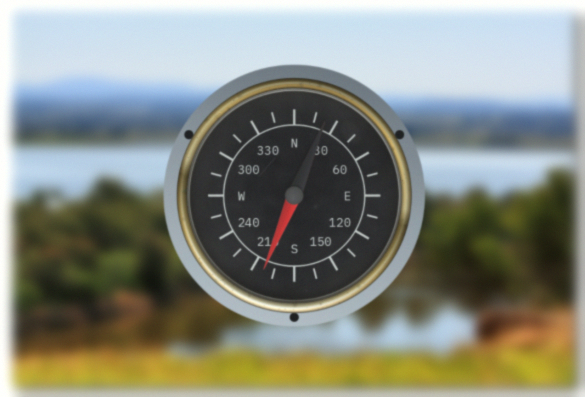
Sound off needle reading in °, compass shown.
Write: 202.5 °
